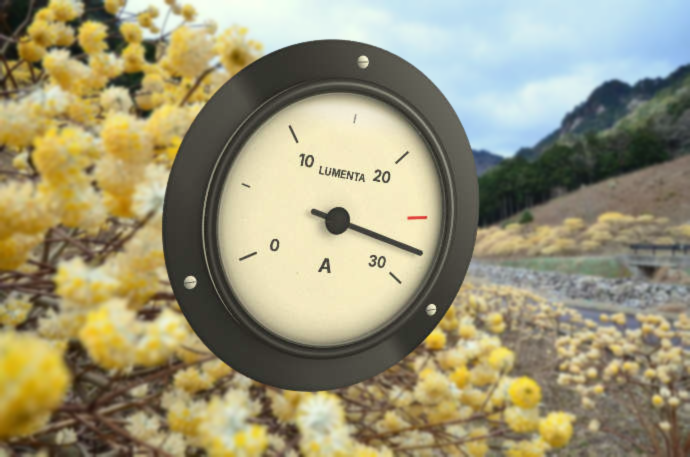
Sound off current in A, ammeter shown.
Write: 27.5 A
